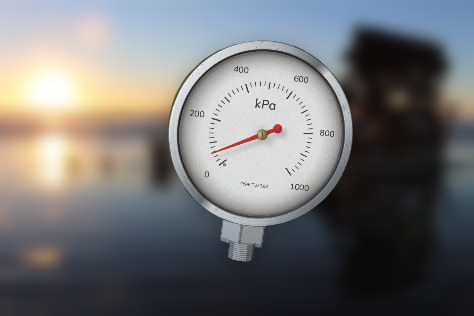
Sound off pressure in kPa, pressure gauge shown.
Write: 60 kPa
